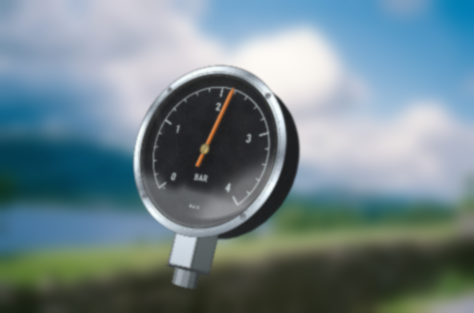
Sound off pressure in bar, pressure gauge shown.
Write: 2.2 bar
